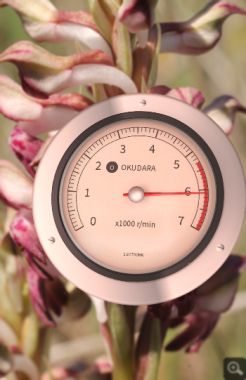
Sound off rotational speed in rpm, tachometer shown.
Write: 6100 rpm
